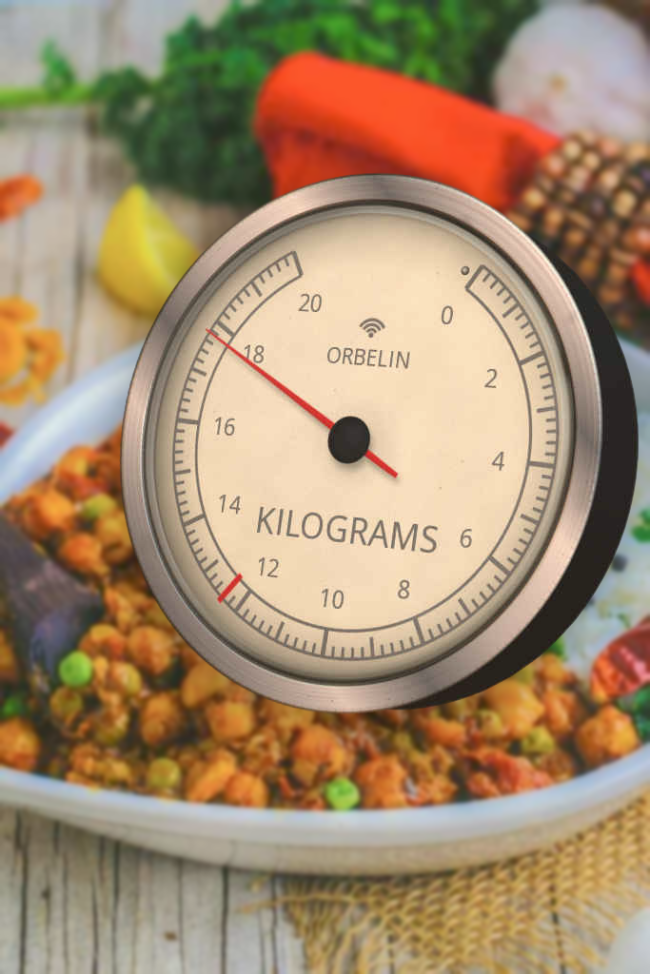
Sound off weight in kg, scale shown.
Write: 17.8 kg
